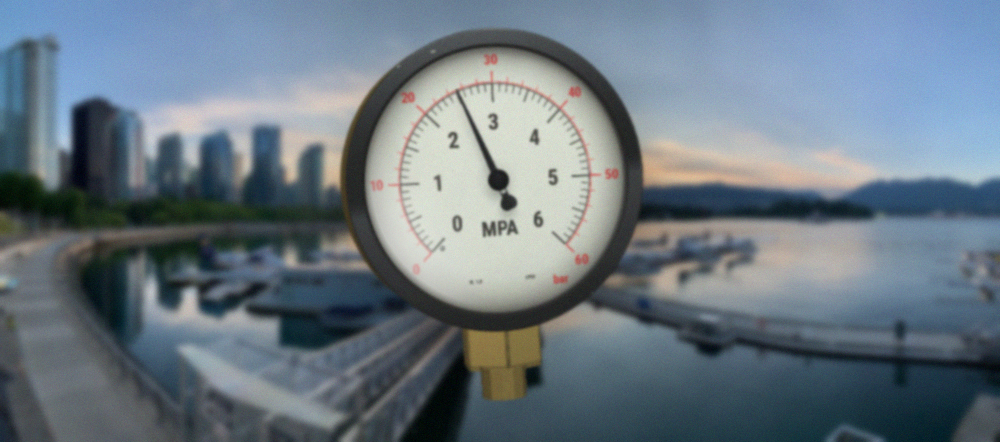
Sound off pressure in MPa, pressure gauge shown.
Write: 2.5 MPa
